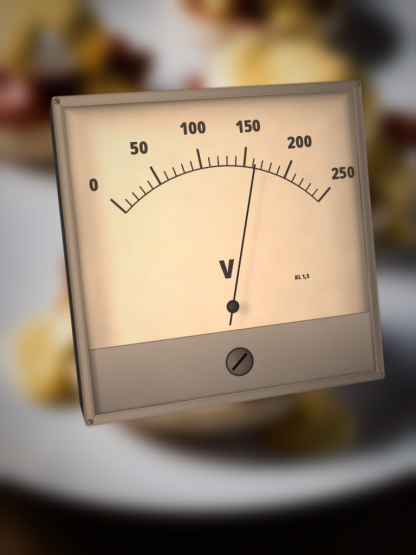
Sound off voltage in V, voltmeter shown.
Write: 160 V
